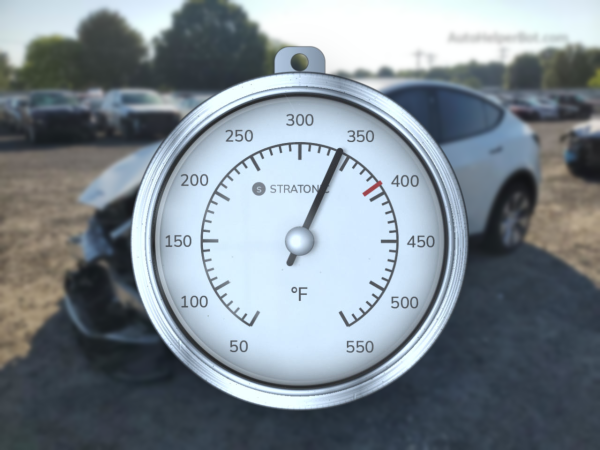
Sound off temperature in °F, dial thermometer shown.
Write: 340 °F
